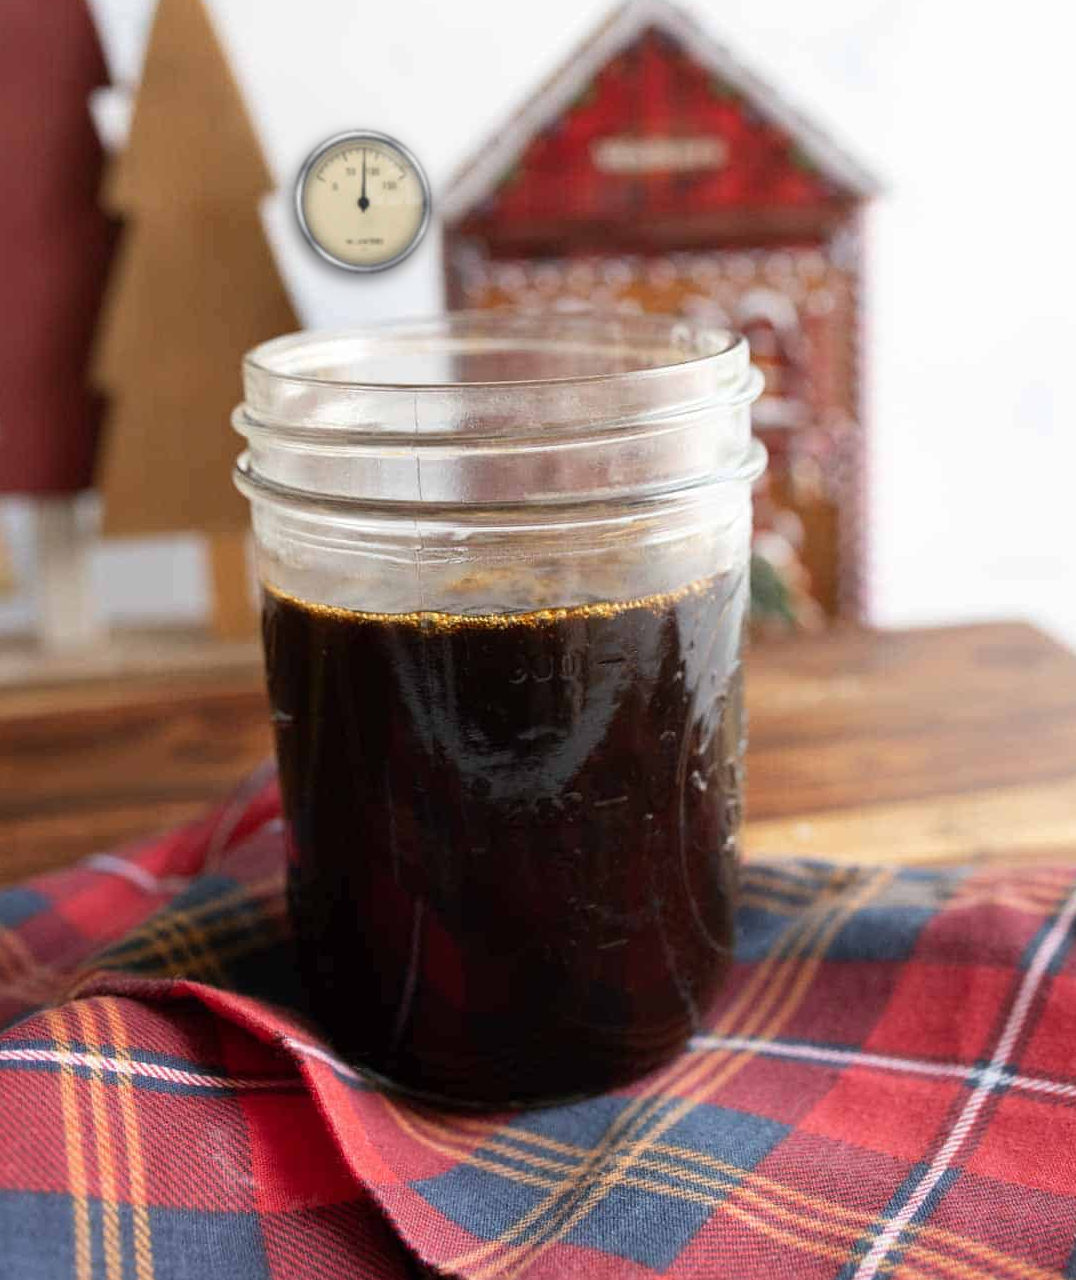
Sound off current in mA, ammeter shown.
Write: 80 mA
